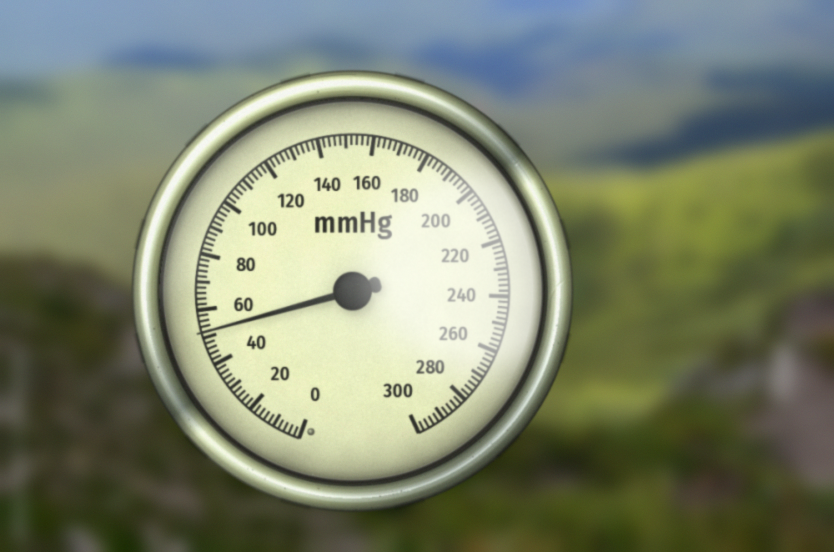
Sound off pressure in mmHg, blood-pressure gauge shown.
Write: 52 mmHg
